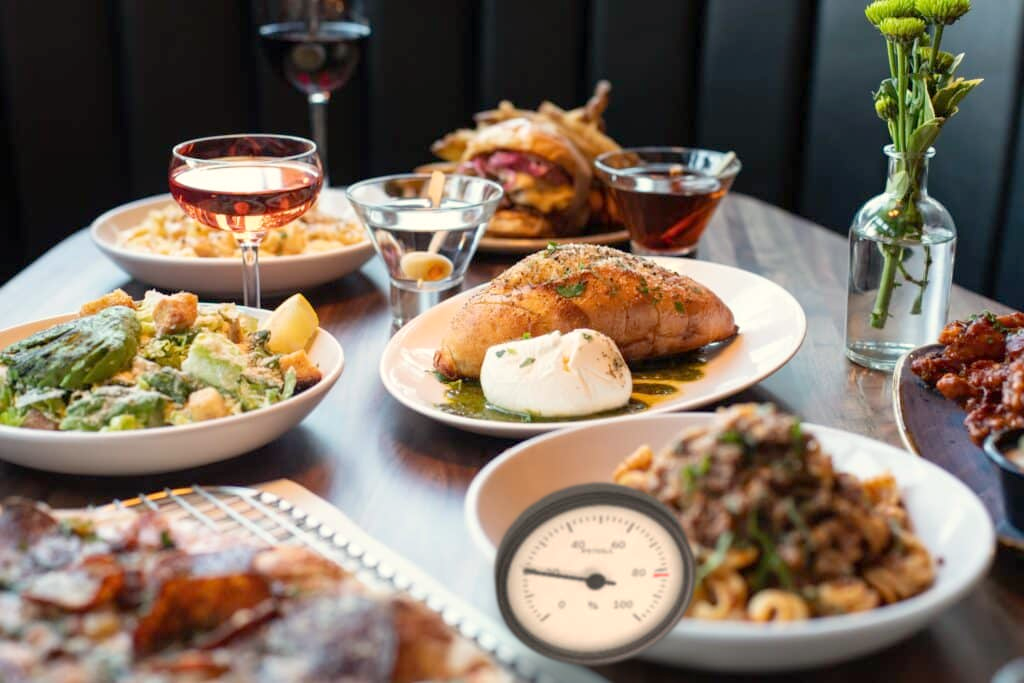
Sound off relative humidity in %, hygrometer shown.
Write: 20 %
